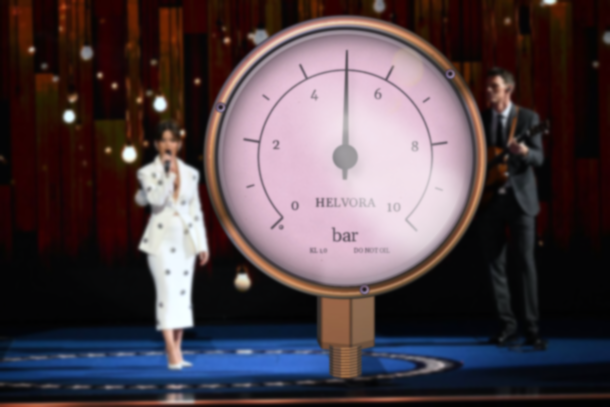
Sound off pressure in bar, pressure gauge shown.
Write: 5 bar
